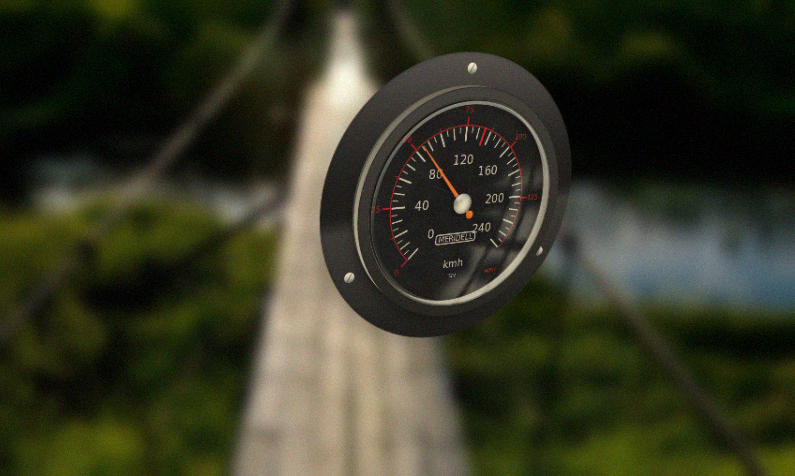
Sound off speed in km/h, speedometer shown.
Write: 85 km/h
